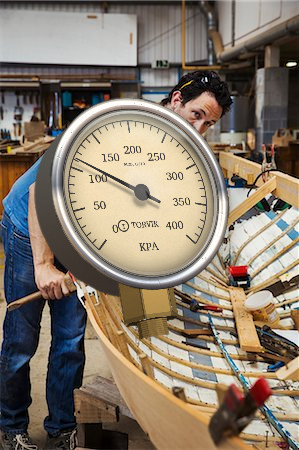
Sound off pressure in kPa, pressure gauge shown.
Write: 110 kPa
